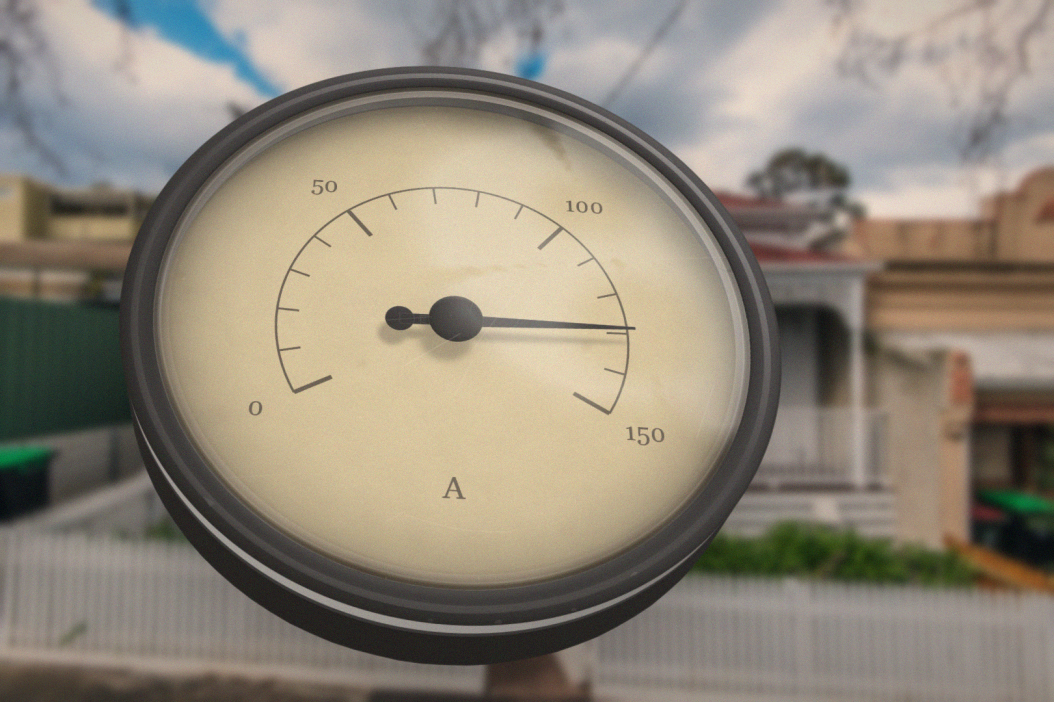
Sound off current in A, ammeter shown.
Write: 130 A
